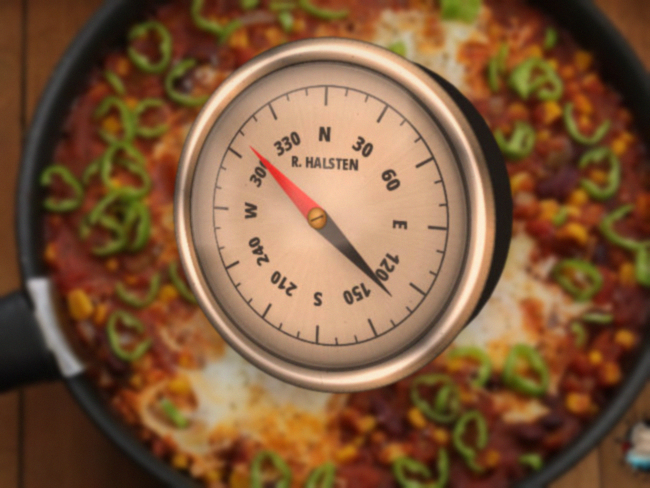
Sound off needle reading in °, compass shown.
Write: 310 °
